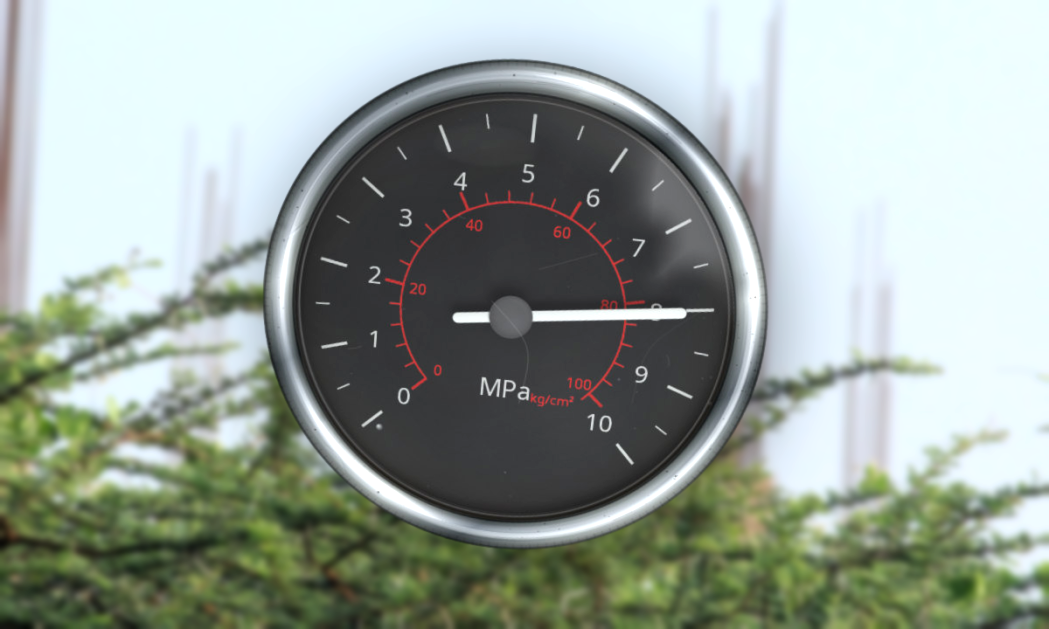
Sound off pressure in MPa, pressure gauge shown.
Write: 8 MPa
